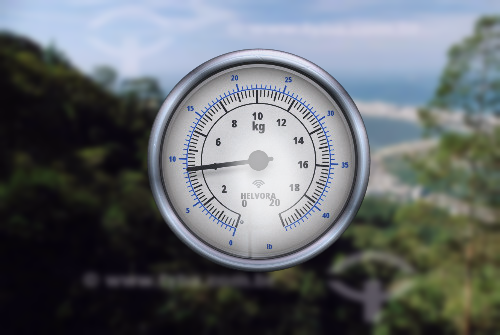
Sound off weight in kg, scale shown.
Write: 4 kg
